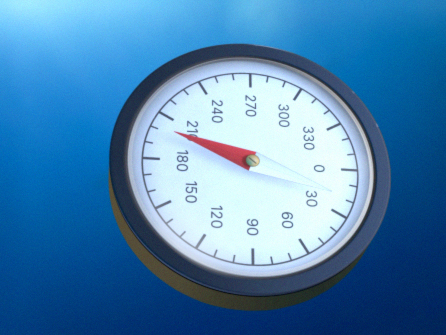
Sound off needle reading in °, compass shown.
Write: 200 °
